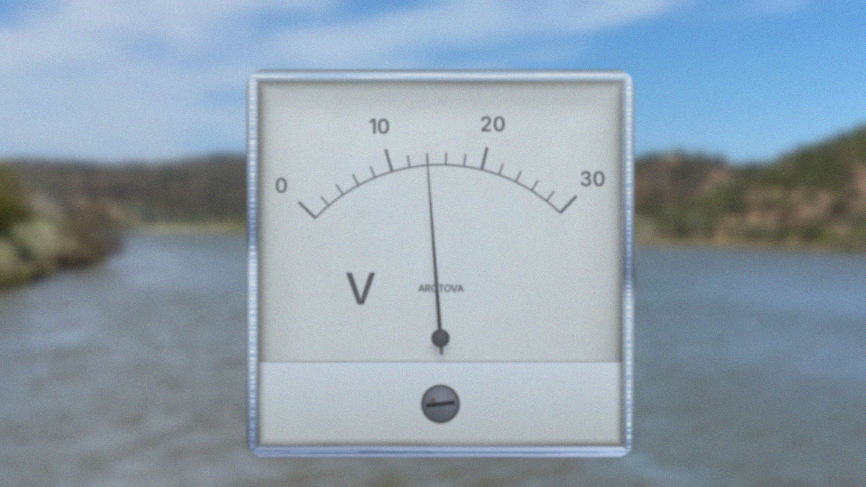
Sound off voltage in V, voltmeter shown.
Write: 14 V
